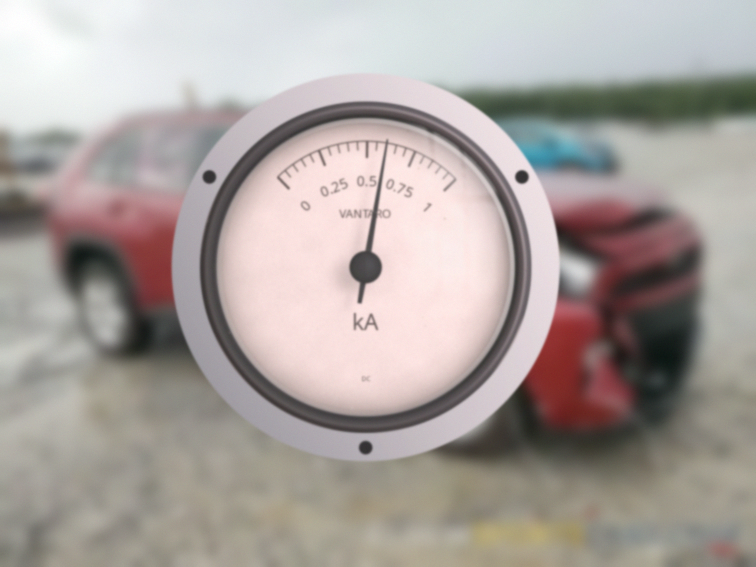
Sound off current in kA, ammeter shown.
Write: 0.6 kA
